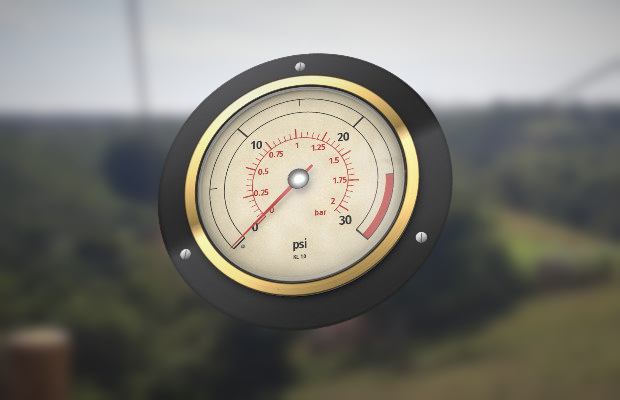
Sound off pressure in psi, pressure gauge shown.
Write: 0 psi
